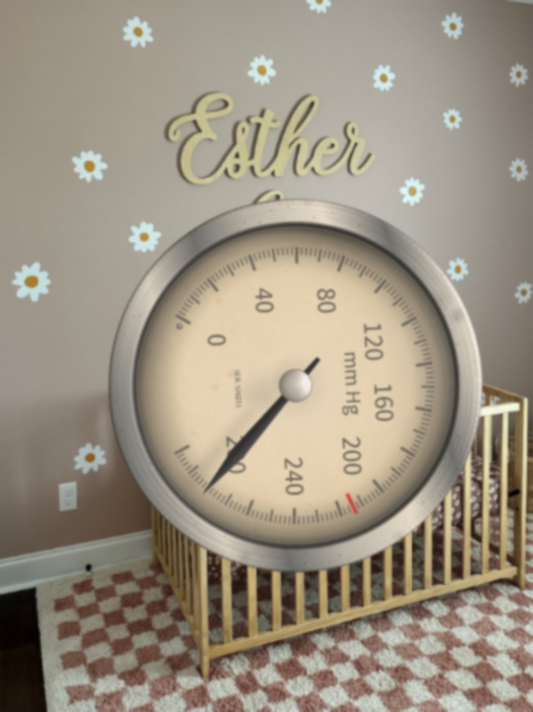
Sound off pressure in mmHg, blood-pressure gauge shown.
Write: 280 mmHg
